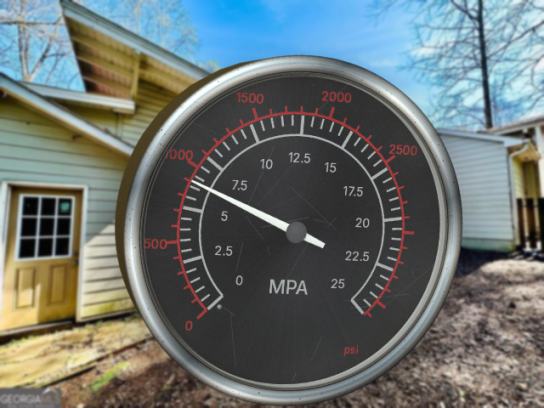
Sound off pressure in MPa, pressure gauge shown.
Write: 6.25 MPa
